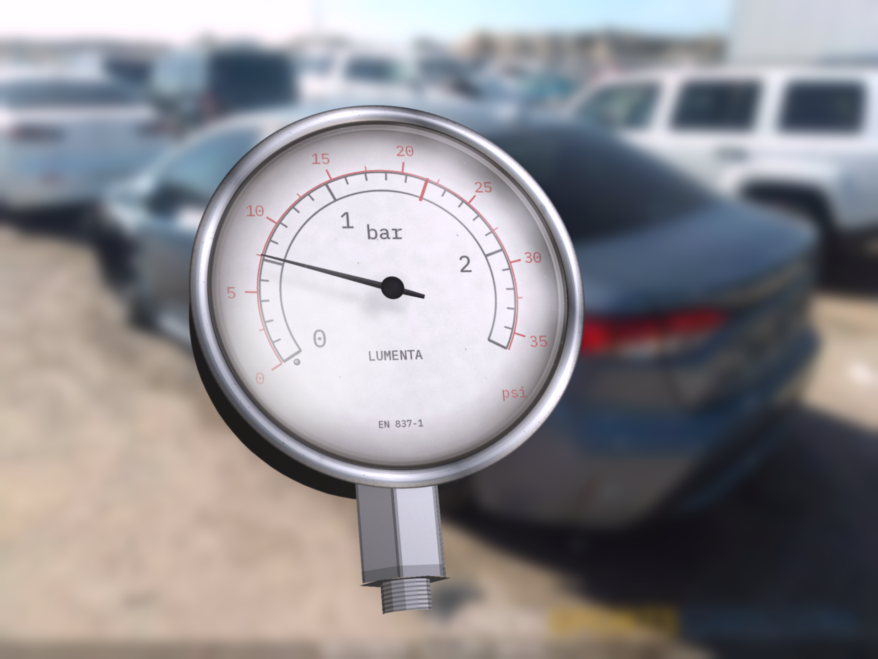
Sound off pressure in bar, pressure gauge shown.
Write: 0.5 bar
